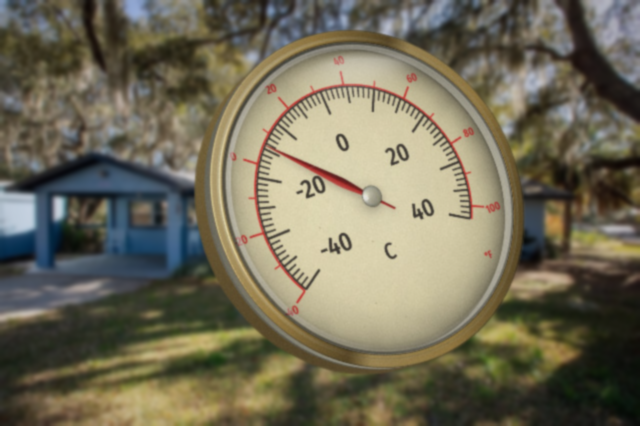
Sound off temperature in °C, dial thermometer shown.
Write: -15 °C
